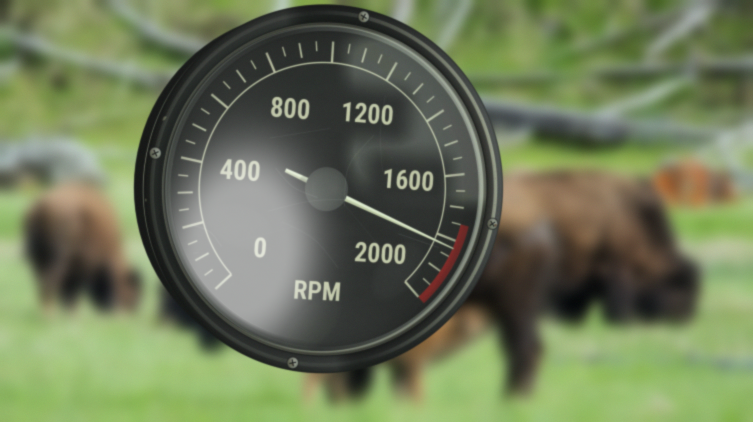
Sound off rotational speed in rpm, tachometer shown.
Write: 1825 rpm
